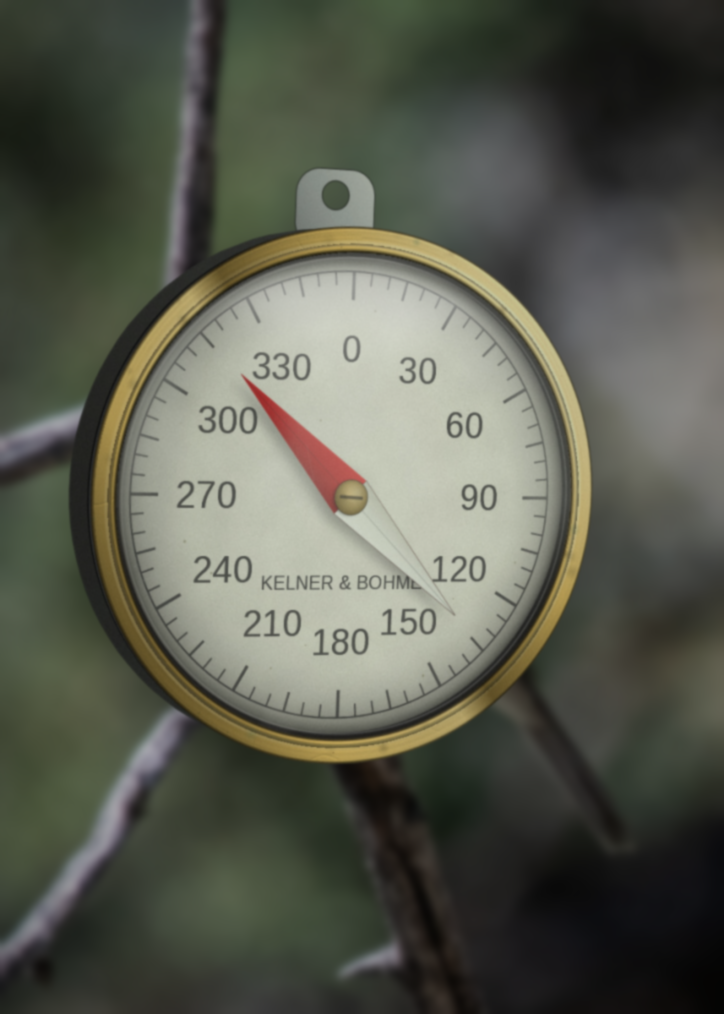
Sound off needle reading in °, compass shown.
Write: 315 °
